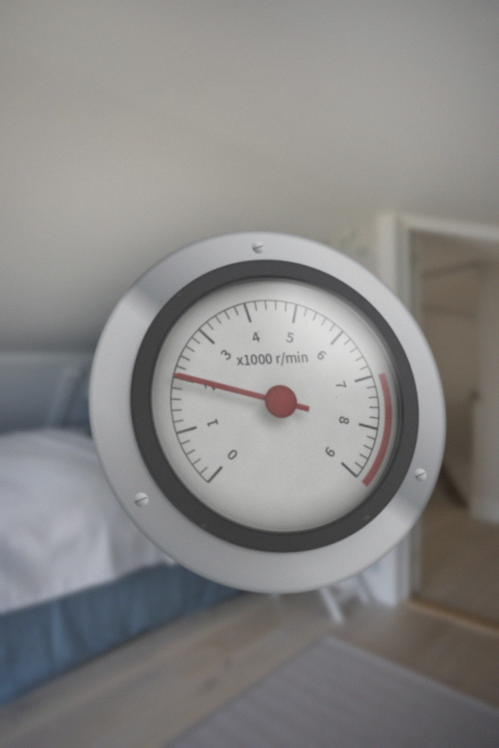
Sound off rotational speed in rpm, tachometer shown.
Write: 2000 rpm
